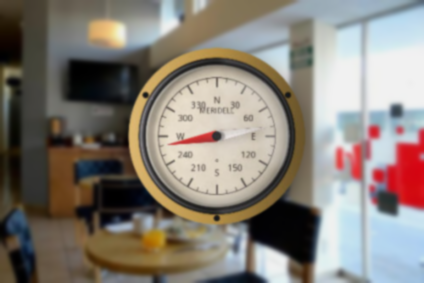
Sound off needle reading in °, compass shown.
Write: 260 °
